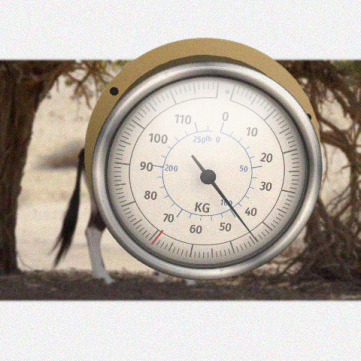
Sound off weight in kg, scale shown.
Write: 44 kg
